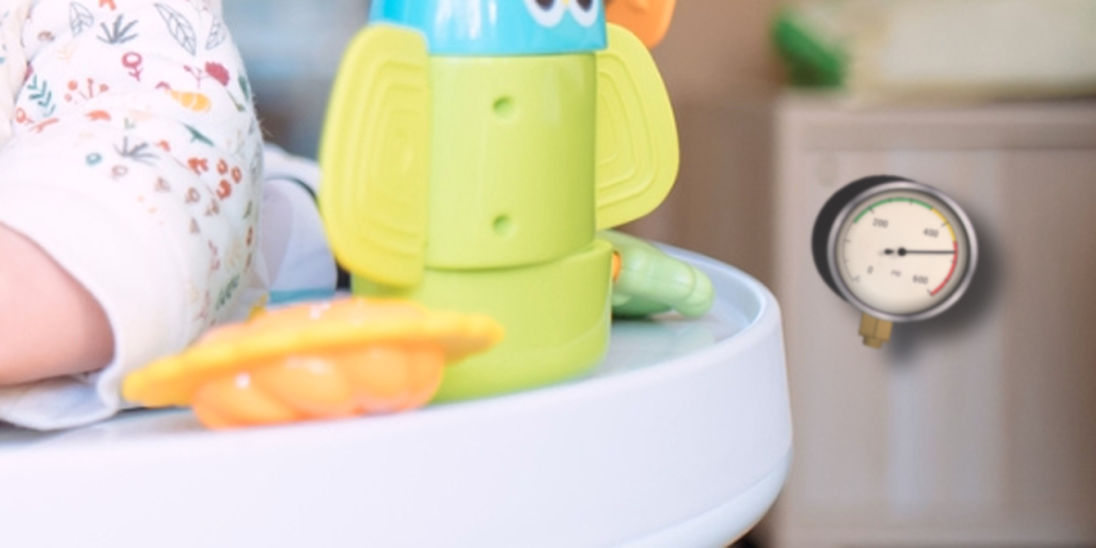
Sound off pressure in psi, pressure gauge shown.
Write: 475 psi
